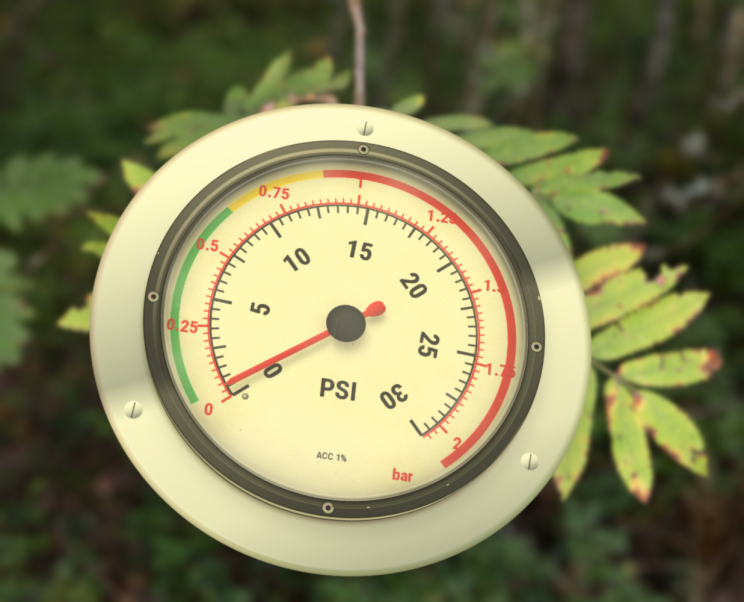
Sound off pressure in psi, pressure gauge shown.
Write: 0.5 psi
